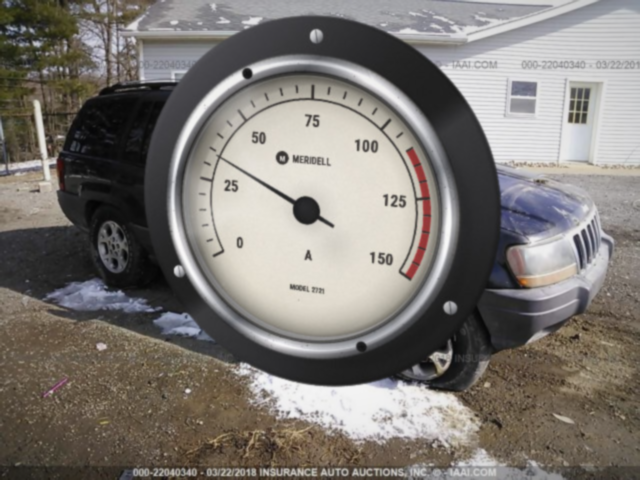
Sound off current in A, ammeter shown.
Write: 35 A
